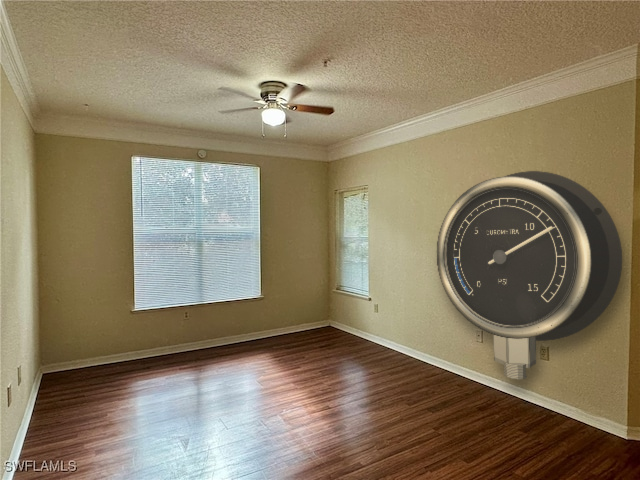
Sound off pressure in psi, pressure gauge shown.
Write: 11 psi
